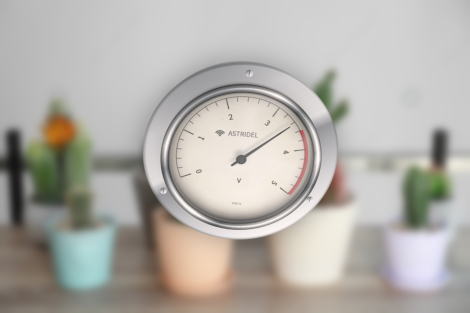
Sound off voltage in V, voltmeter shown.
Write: 3.4 V
